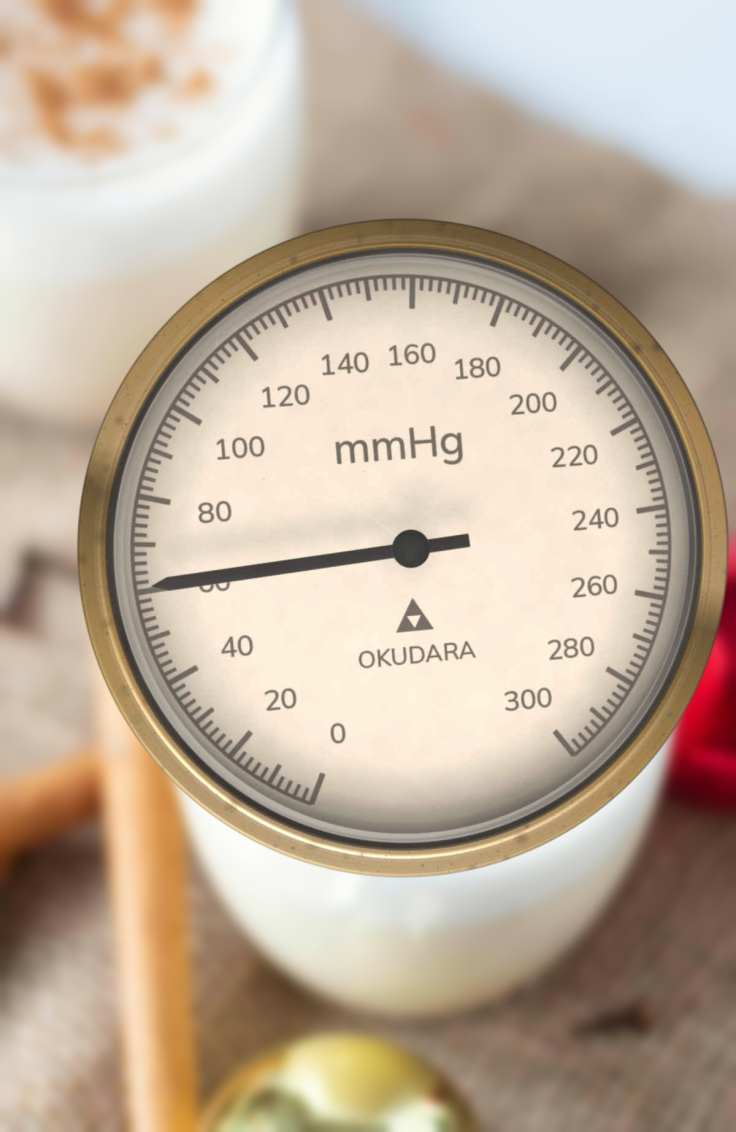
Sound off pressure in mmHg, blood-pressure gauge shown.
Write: 61 mmHg
